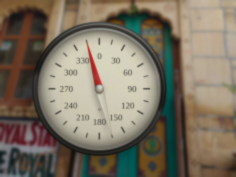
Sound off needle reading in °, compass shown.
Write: 345 °
